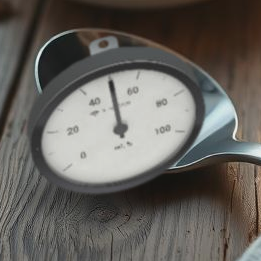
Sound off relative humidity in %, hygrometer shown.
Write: 50 %
